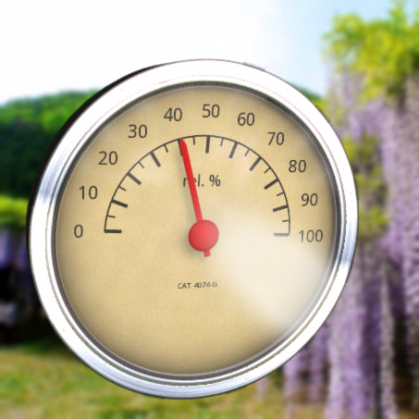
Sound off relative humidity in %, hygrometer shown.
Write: 40 %
